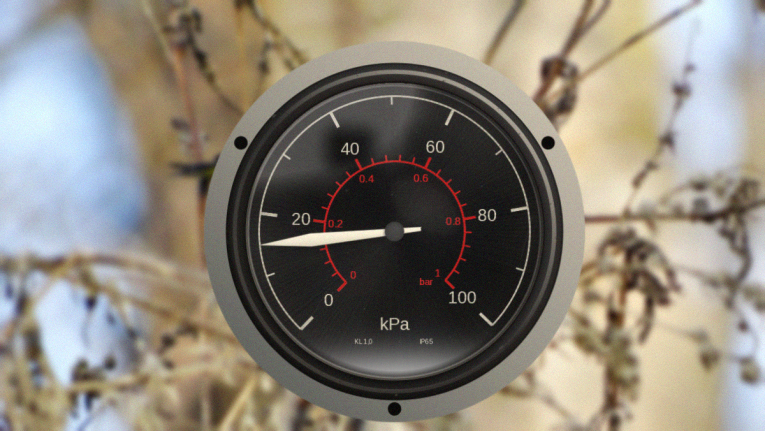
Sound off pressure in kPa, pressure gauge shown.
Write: 15 kPa
